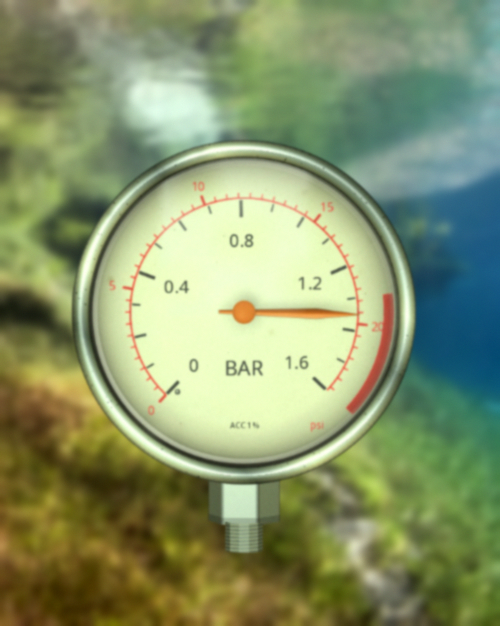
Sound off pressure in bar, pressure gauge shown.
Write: 1.35 bar
